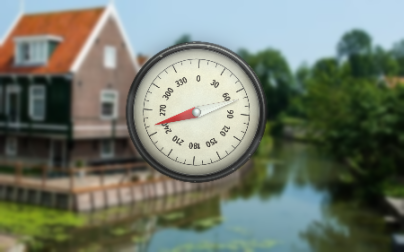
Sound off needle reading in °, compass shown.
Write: 250 °
